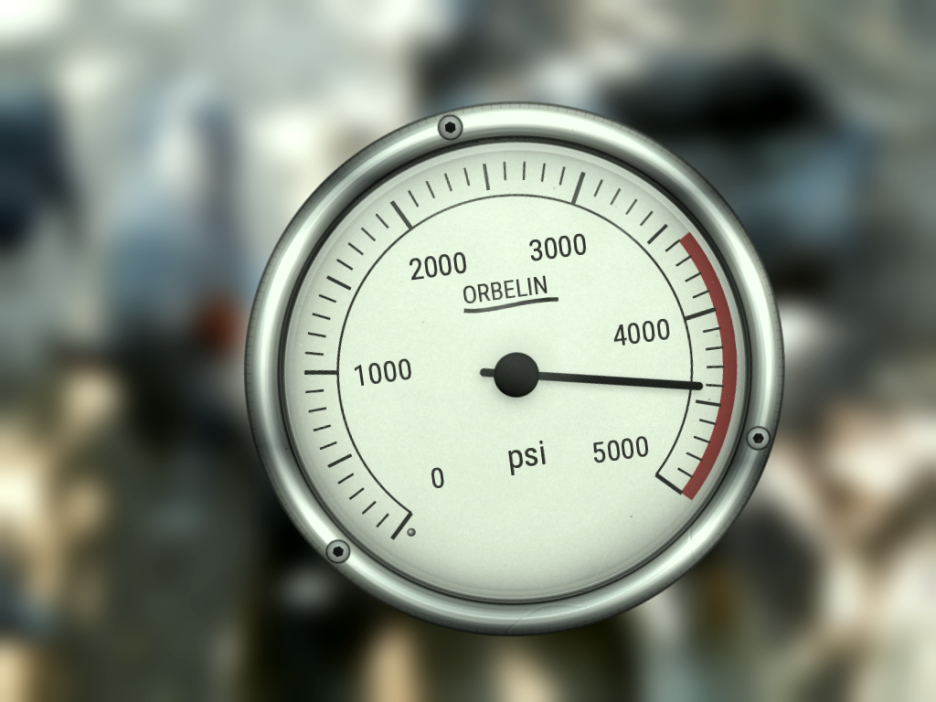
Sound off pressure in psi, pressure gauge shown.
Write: 4400 psi
